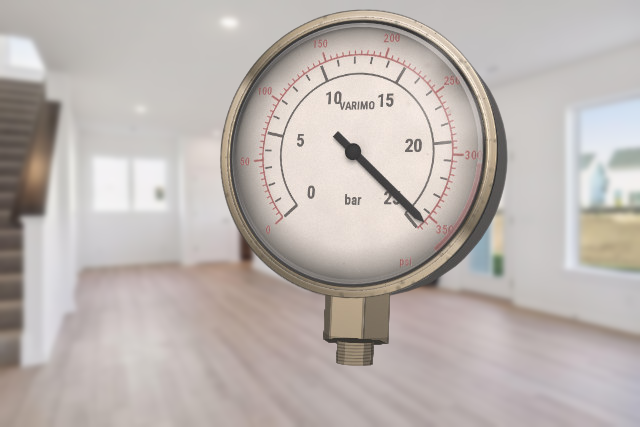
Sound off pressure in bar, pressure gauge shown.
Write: 24.5 bar
